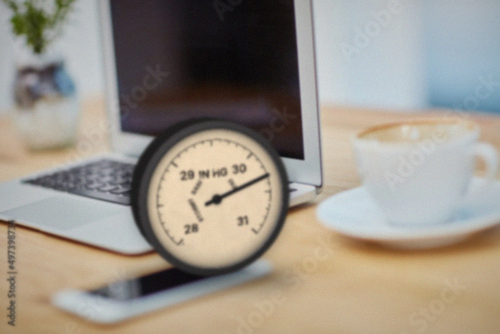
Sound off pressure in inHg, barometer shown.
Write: 30.3 inHg
